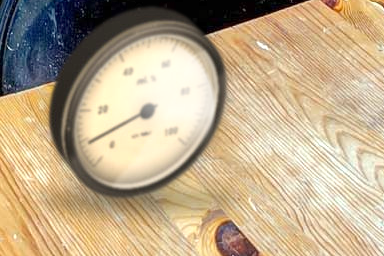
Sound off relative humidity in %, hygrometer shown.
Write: 10 %
